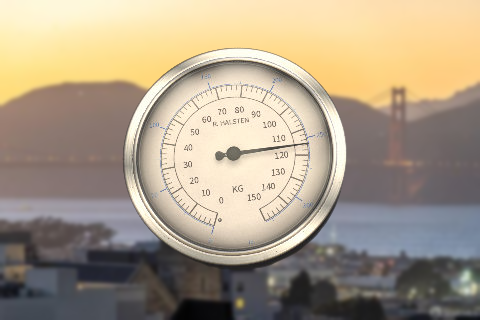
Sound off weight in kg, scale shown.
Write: 116 kg
